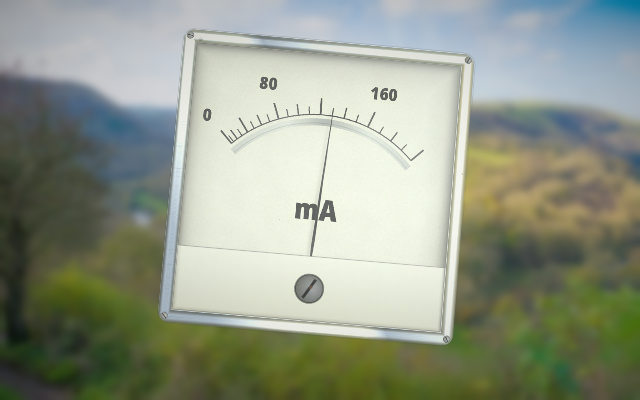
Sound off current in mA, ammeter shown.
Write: 130 mA
